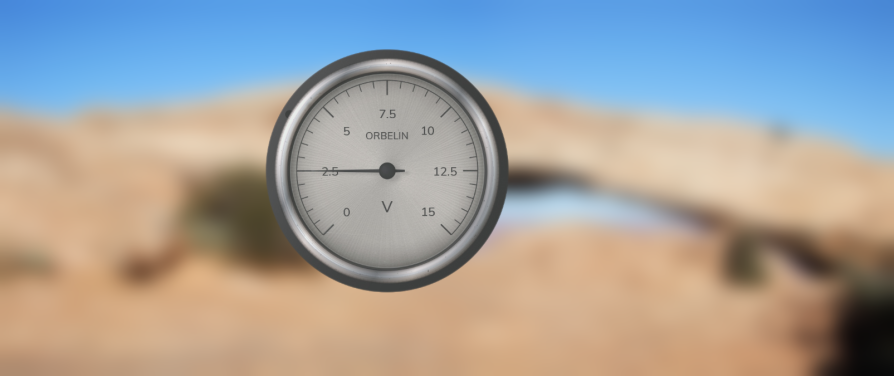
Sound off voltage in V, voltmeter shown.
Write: 2.5 V
